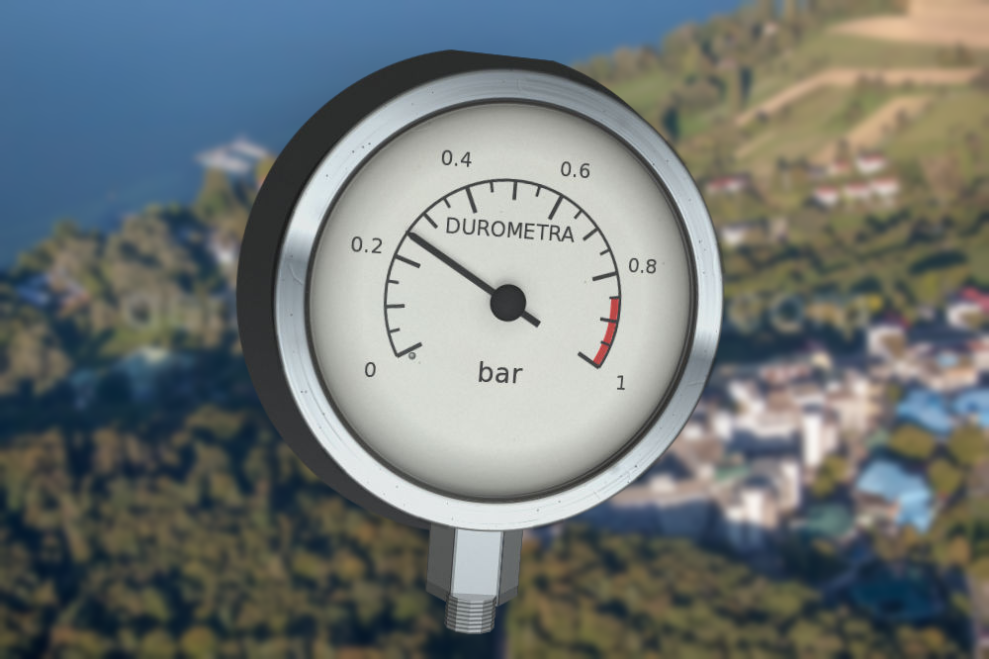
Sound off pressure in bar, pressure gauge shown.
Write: 0.25 bar
